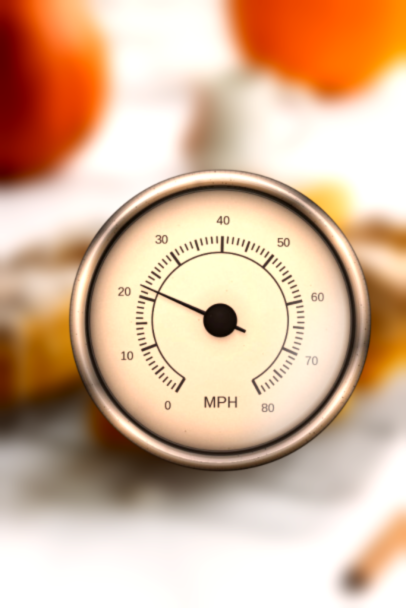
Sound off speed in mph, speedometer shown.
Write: 22 mph
